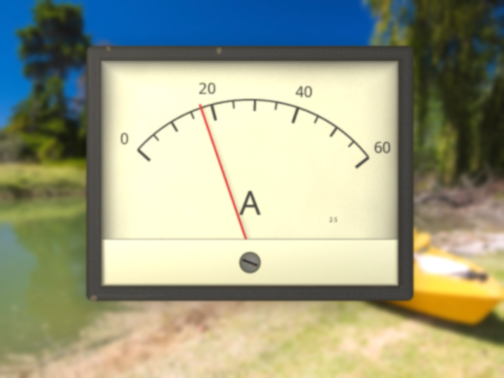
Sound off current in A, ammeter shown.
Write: 17.5 A
